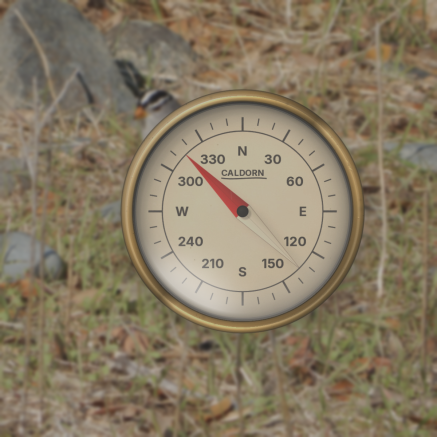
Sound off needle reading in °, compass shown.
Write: 315 °
